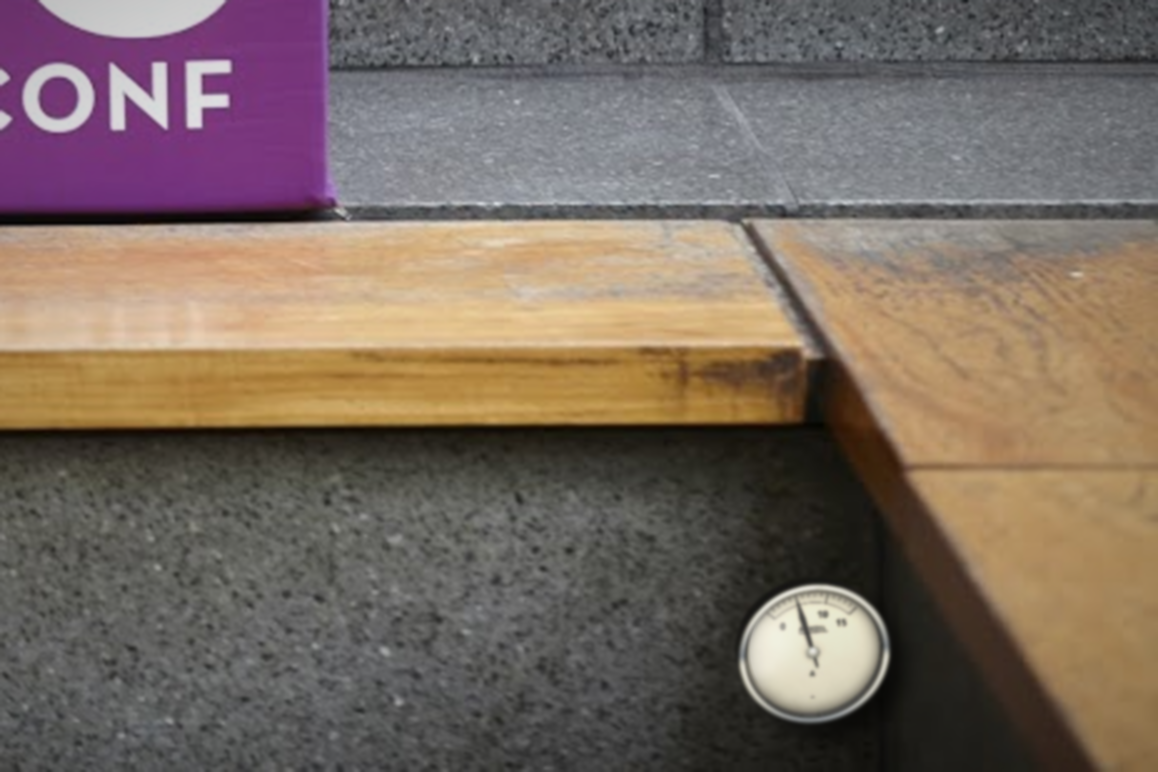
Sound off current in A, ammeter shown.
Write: 5 A
